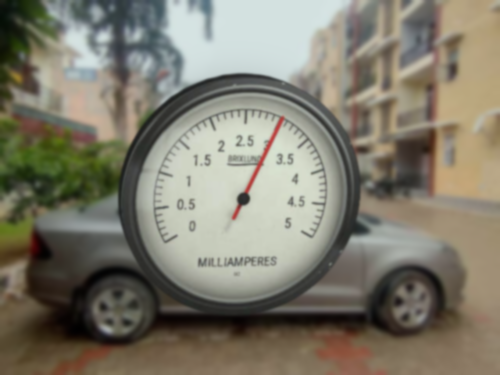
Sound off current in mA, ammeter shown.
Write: 3 mA
